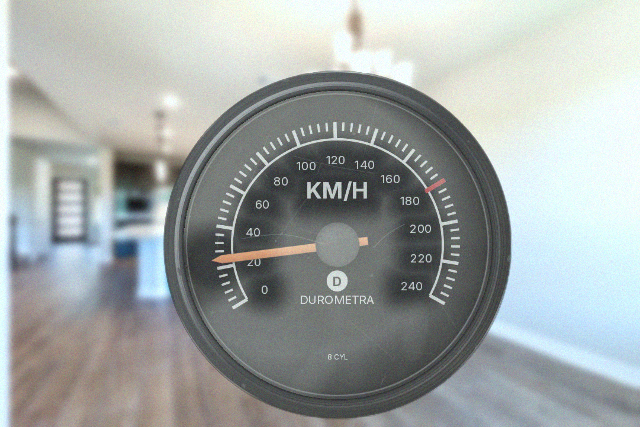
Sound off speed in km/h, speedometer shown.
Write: 24 km/h
